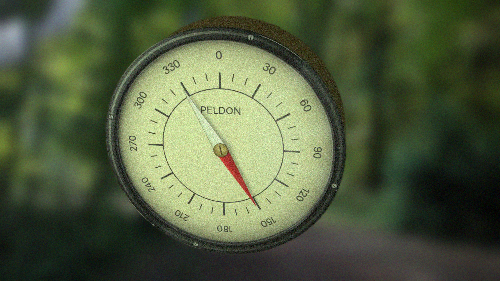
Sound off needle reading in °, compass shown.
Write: 150 °
